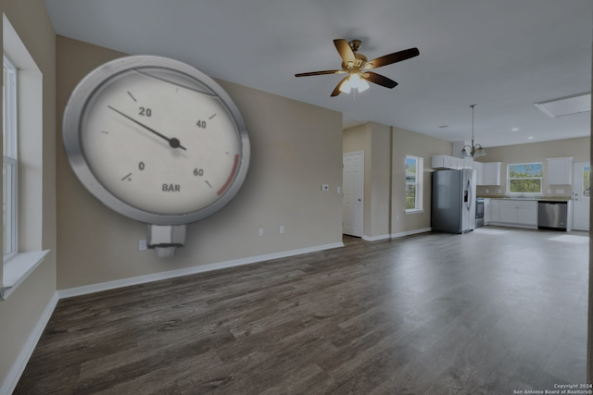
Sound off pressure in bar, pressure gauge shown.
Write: 15 bar
